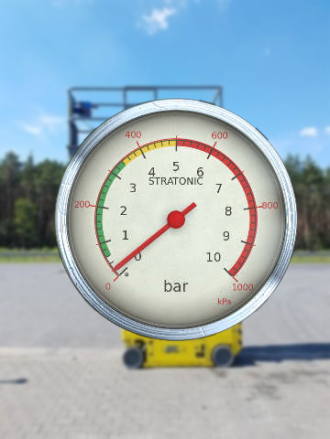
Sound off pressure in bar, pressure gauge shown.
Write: 0.2 bar
